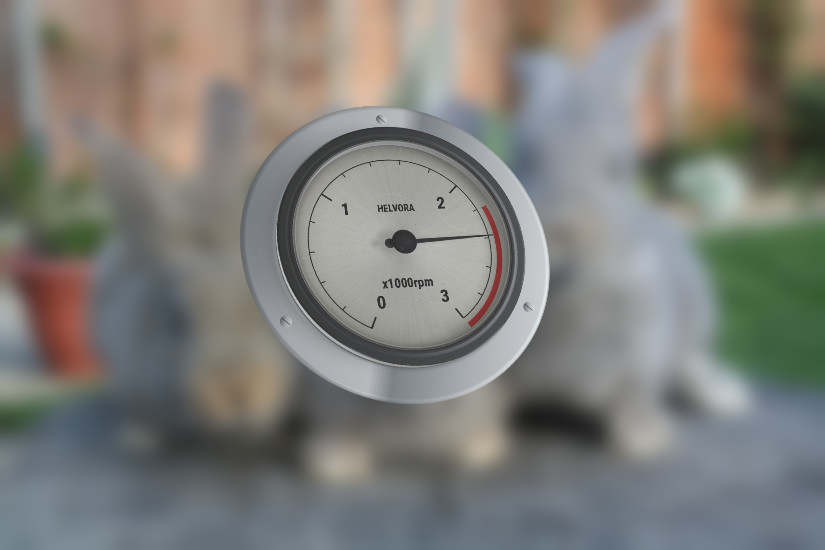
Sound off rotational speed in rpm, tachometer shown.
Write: 2400 rpm
